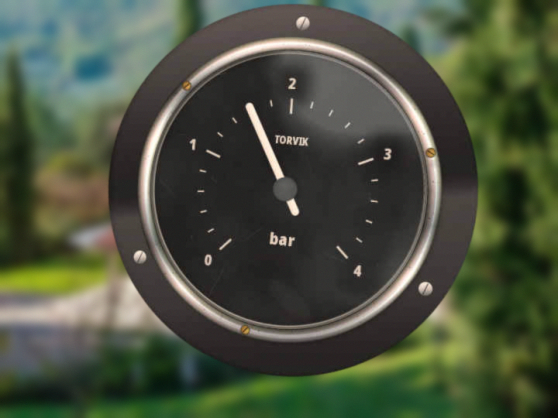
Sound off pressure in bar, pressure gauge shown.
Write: 1.6 bar
